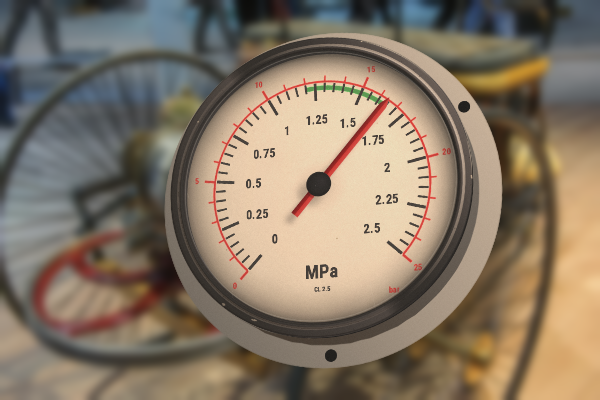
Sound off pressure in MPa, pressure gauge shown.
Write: 1.65 MPa
